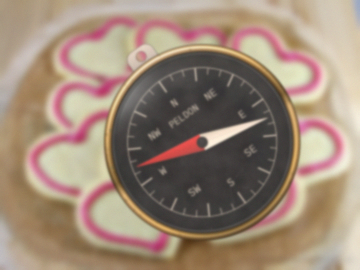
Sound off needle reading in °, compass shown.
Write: 285 °
